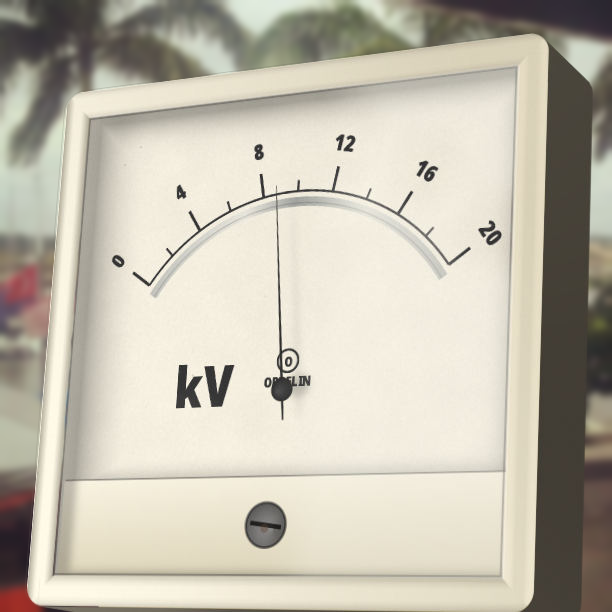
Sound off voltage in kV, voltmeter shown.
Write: 9 kV
